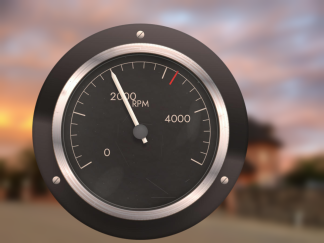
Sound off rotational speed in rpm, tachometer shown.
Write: 2000 rpm
